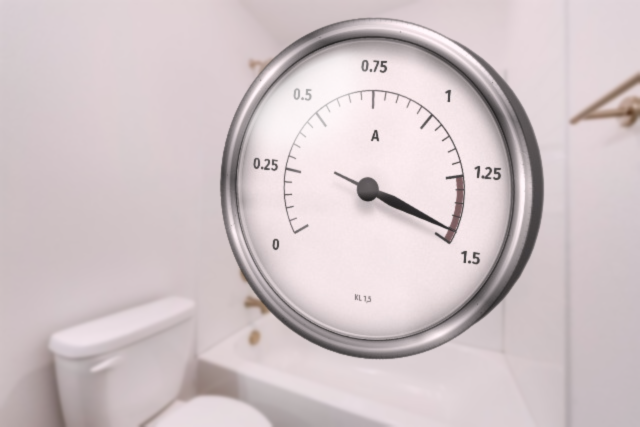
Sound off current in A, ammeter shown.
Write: 1.45 A
